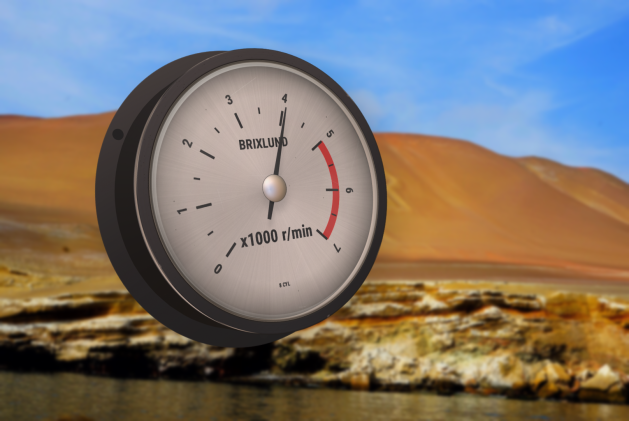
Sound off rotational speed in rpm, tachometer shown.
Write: 4000 rpm
